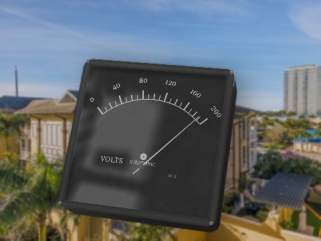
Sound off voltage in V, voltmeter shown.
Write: 190 V
